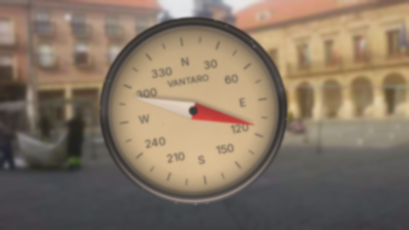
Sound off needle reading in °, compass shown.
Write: 112.5 °
